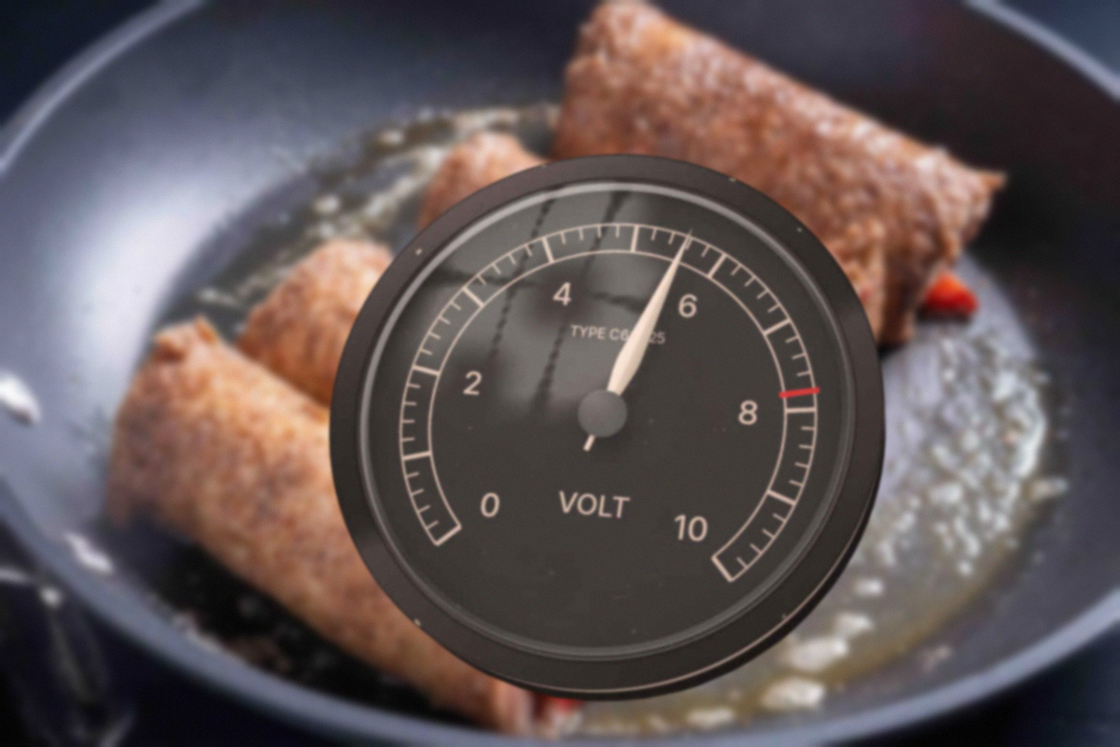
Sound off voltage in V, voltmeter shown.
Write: 5.6 V
